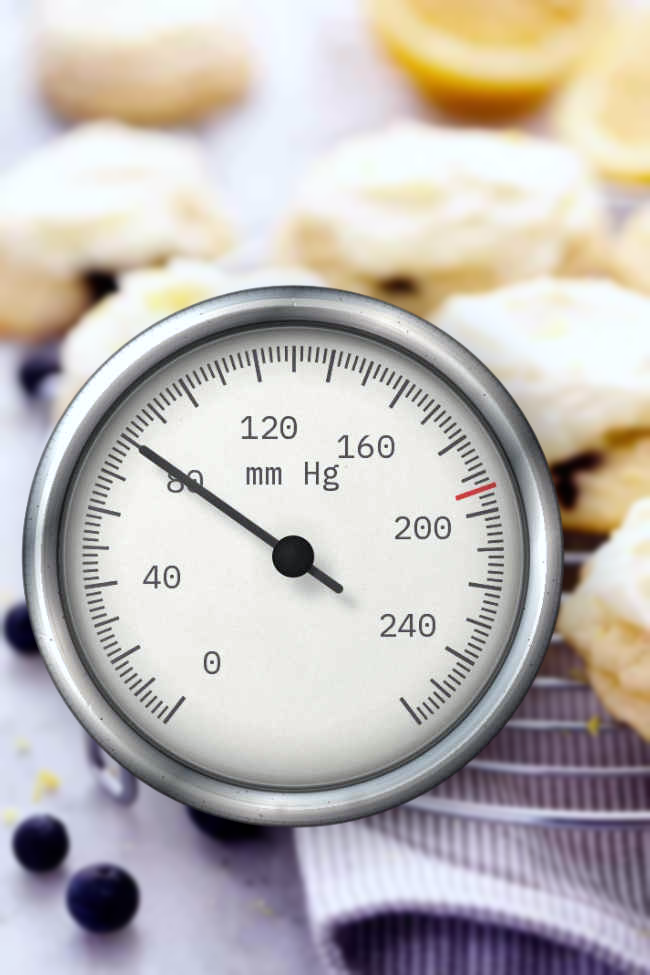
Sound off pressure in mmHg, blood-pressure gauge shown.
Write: 80 mmHg
